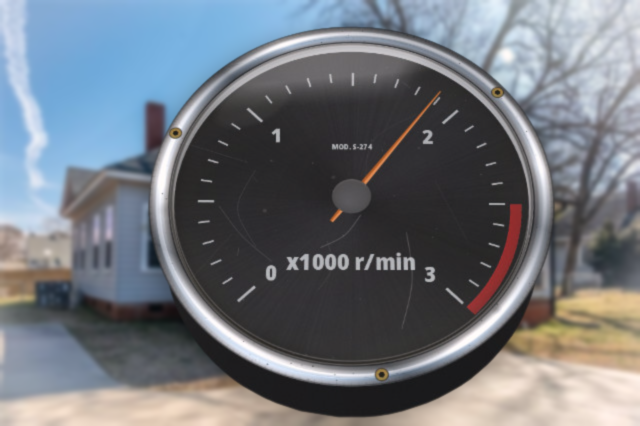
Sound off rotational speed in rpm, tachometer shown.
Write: 1900 rpm
